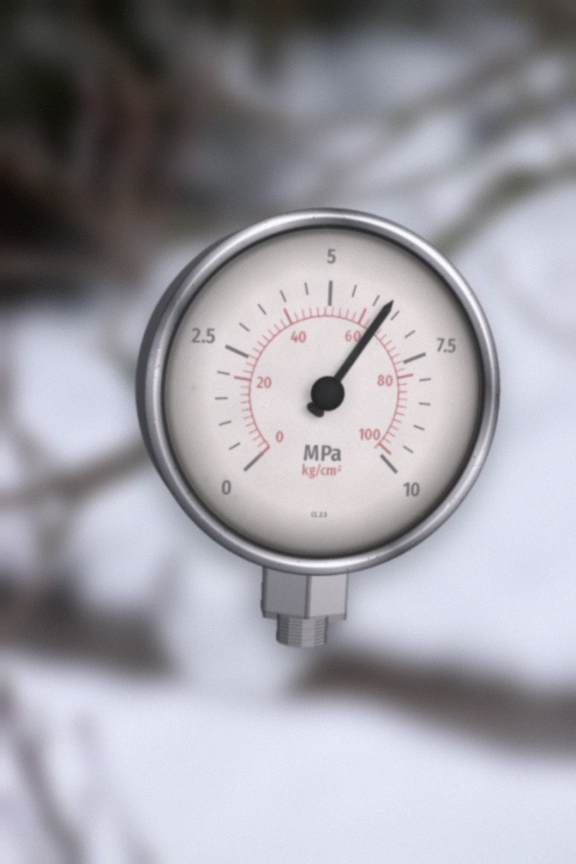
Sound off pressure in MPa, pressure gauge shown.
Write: 6.25 MPa
